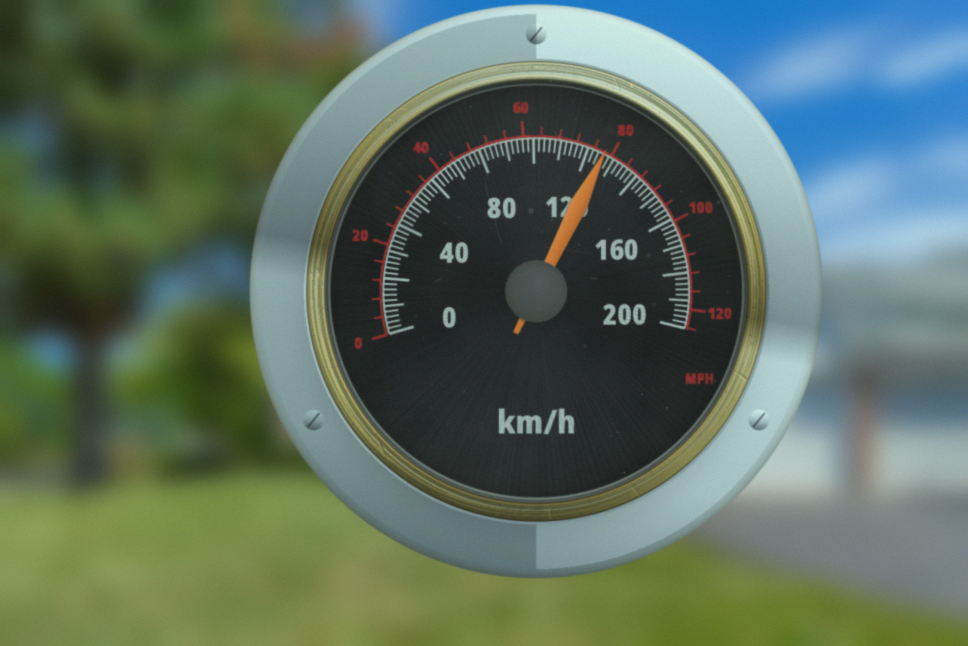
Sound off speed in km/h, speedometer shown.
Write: 126 km/h
